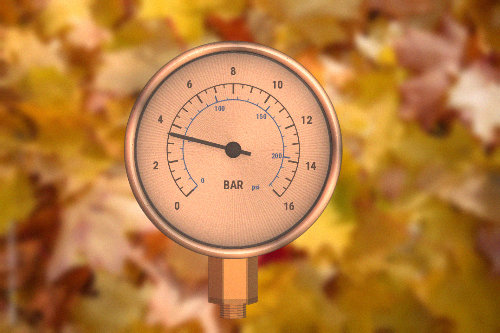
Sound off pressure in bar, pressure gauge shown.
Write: 3.5 bar
